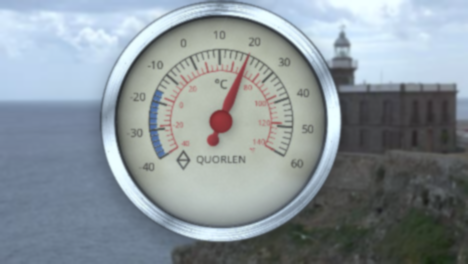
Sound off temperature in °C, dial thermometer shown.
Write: 20 °C
